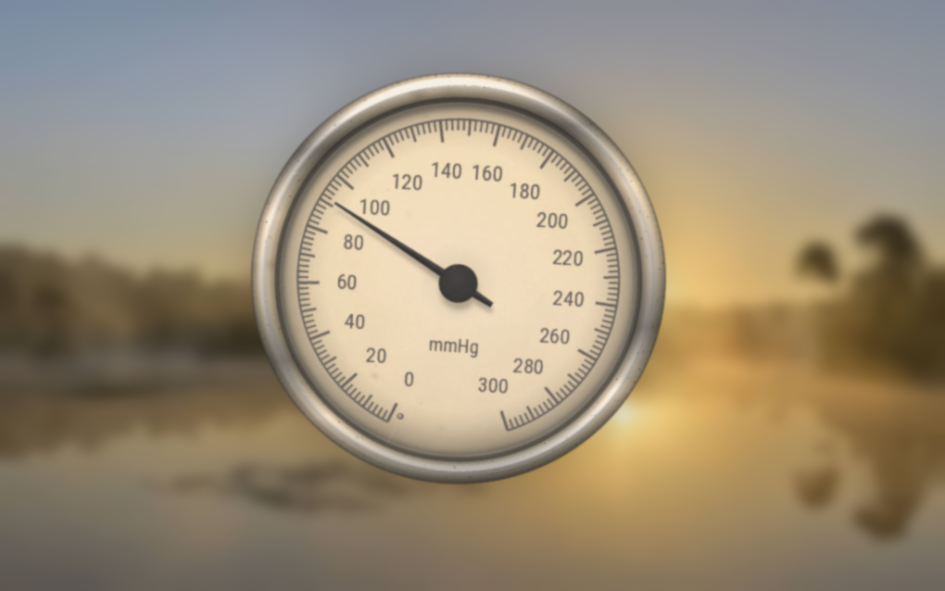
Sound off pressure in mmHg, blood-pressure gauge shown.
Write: 92 mmHg
